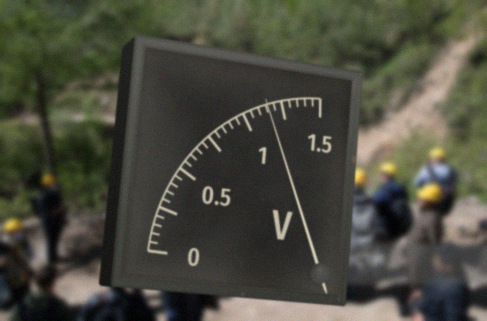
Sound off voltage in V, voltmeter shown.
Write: 1.15 V
